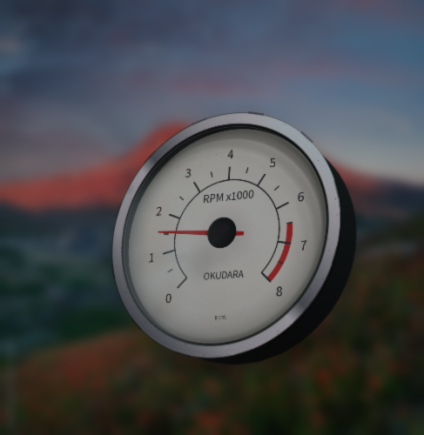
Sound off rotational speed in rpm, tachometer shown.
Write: 1500 rpm
